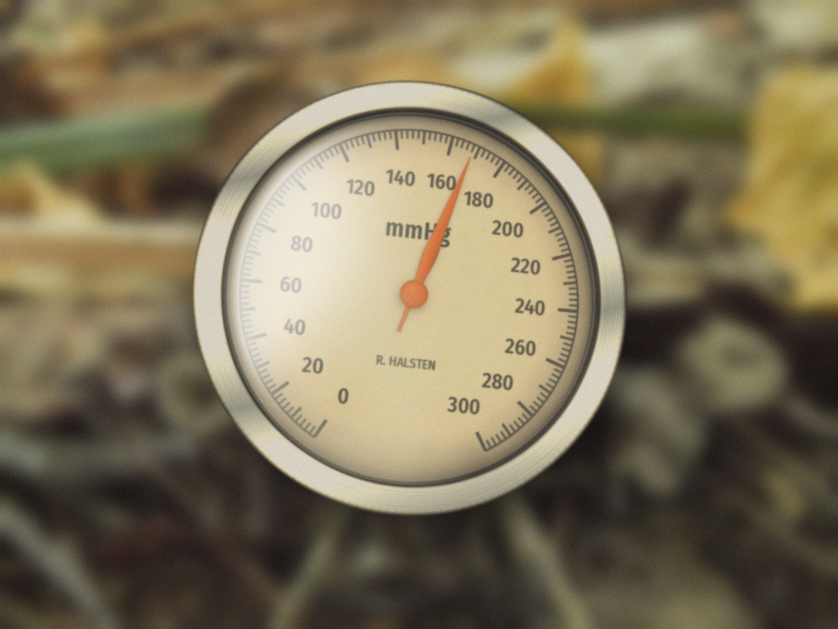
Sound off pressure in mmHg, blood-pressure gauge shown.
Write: 168 mmHg
